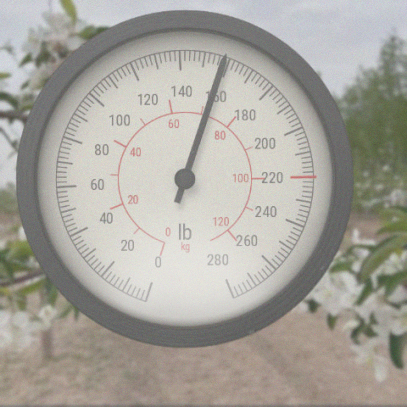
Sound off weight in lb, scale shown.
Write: 158 lb
